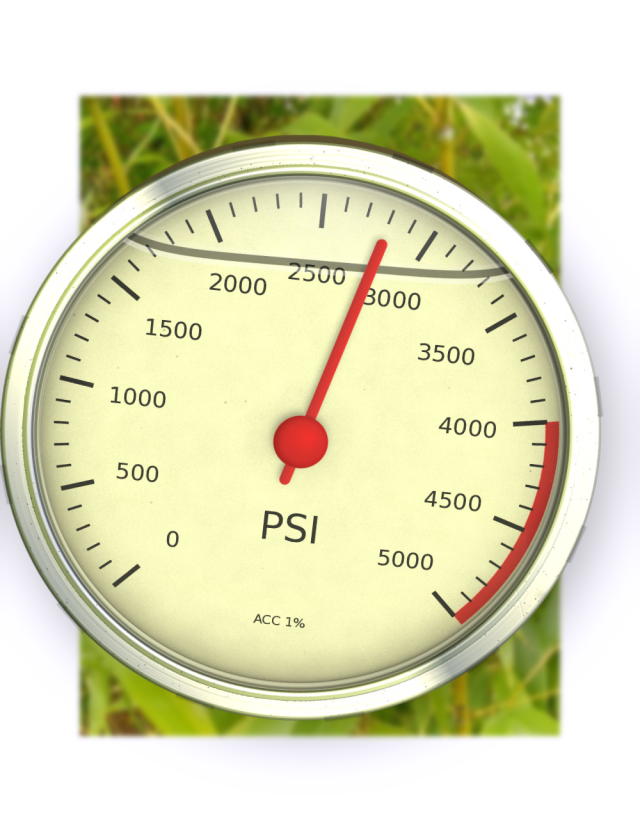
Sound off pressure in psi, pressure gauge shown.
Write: 2800 psi
